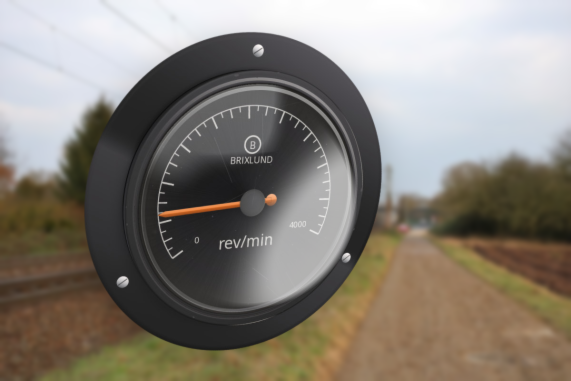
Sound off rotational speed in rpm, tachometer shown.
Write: 500 rpm
